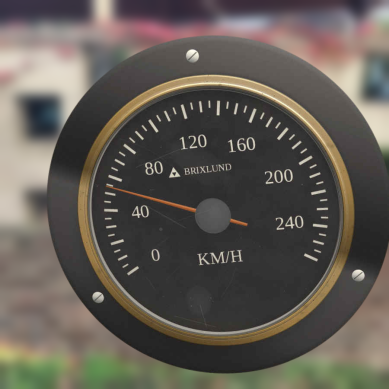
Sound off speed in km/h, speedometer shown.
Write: 55 km/h
